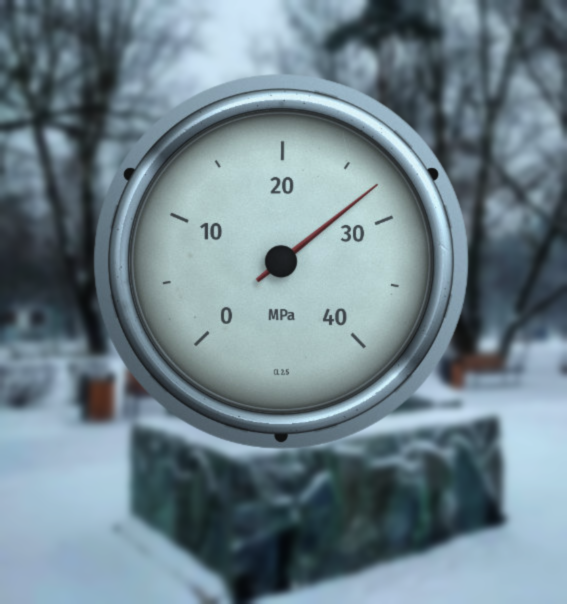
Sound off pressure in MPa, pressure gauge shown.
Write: 27.5 MPa
